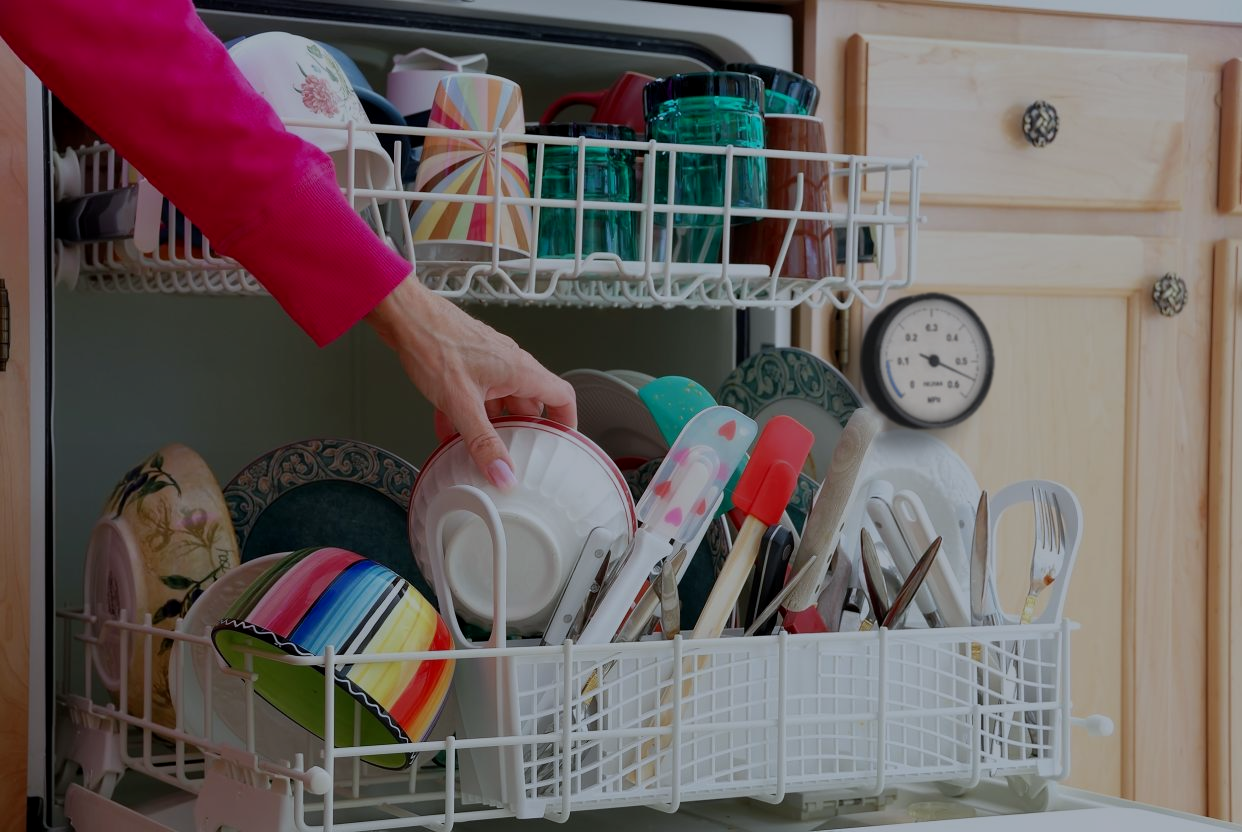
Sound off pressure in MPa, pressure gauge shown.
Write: 0.55 MPa
